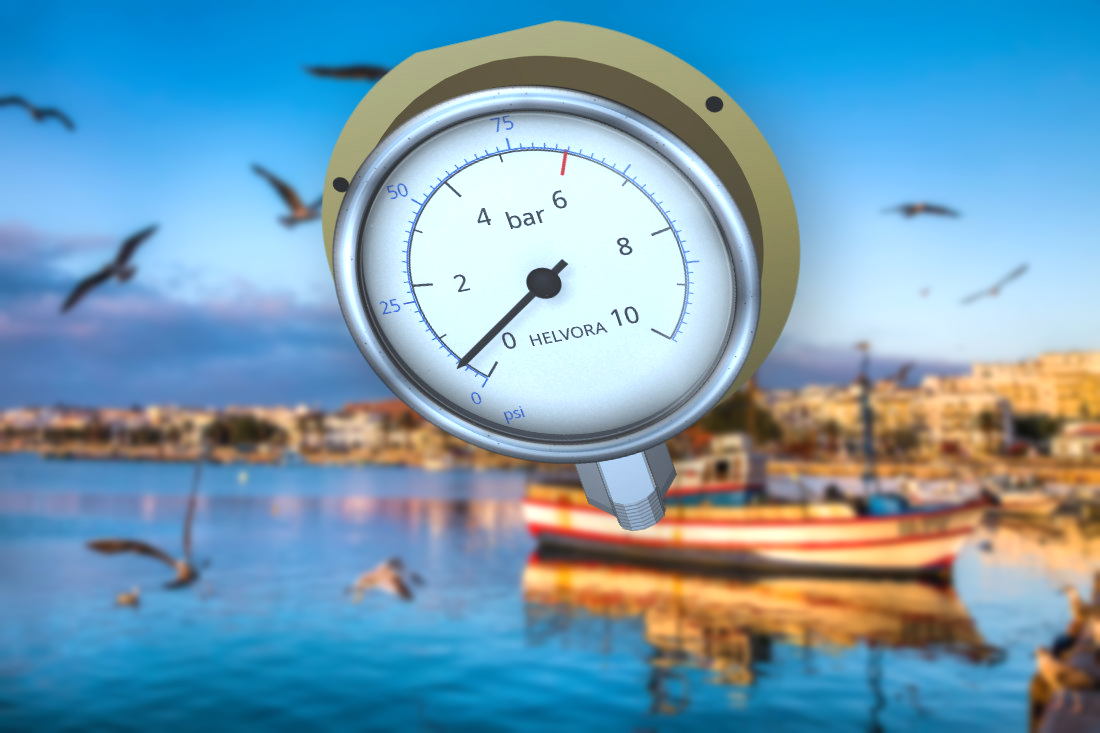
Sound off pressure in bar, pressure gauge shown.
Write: 0.5 bar
